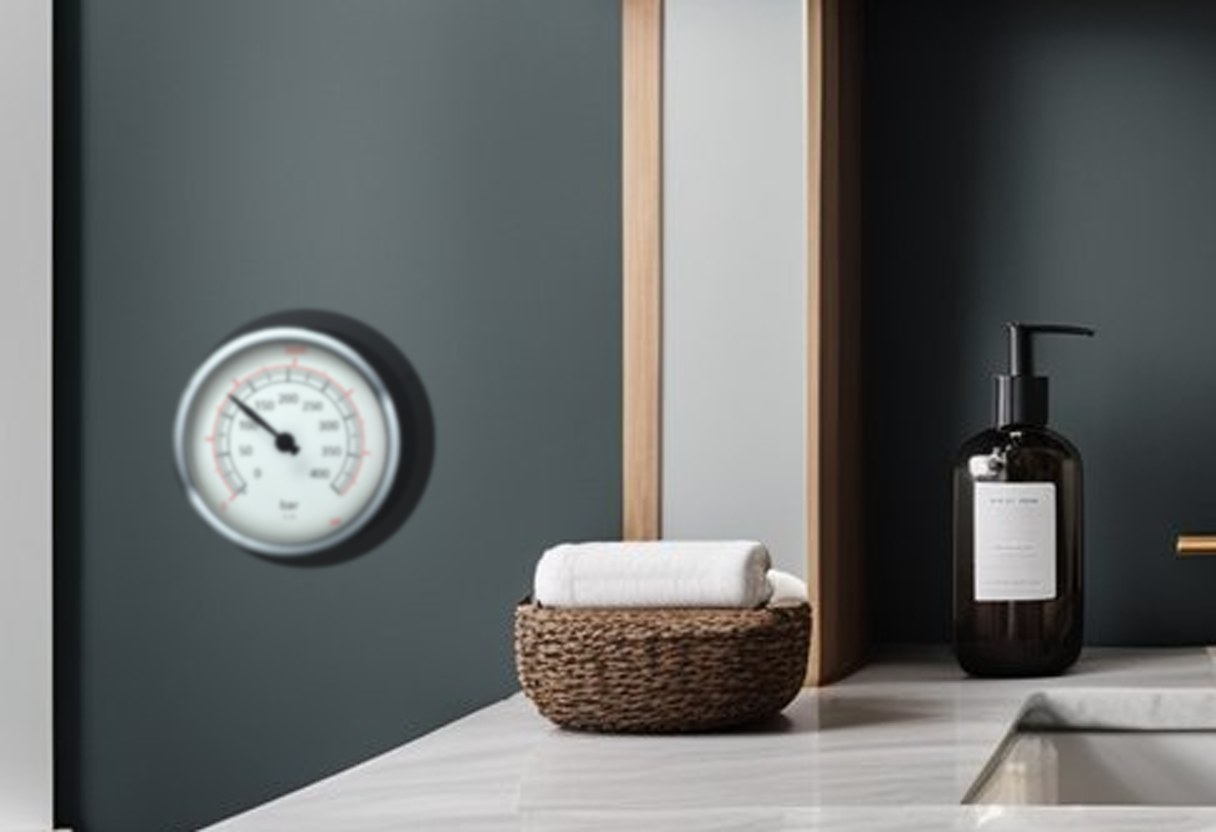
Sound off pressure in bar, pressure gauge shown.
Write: 125 bar
